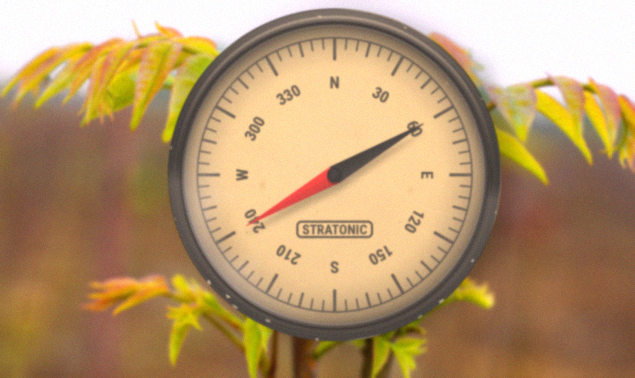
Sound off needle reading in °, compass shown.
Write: 240 °
